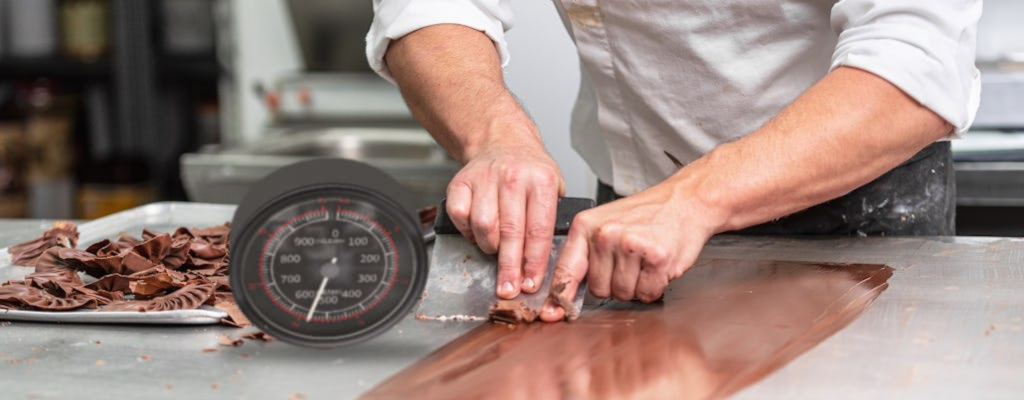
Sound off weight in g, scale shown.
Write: 550 g
